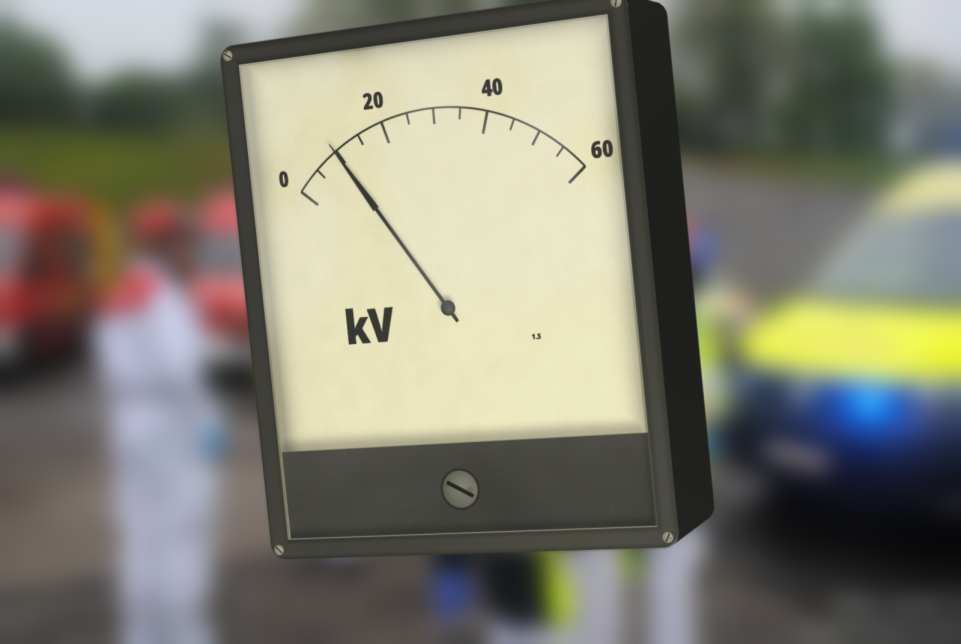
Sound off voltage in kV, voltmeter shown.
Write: 10 kV
